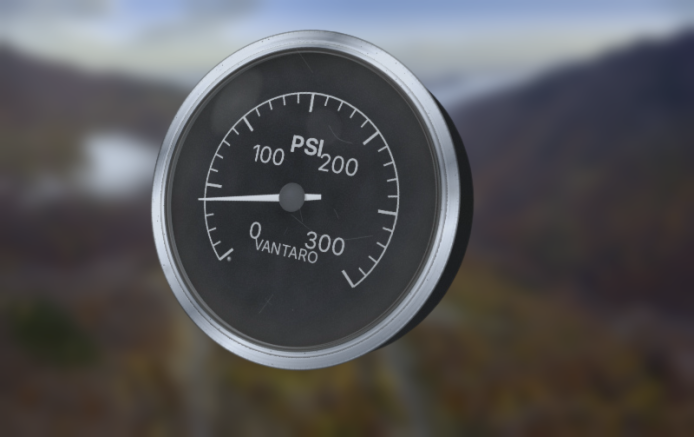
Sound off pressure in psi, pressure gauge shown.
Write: 40 psi
